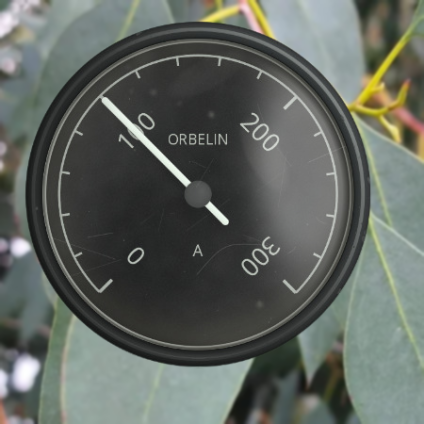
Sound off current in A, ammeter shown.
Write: 100 A
